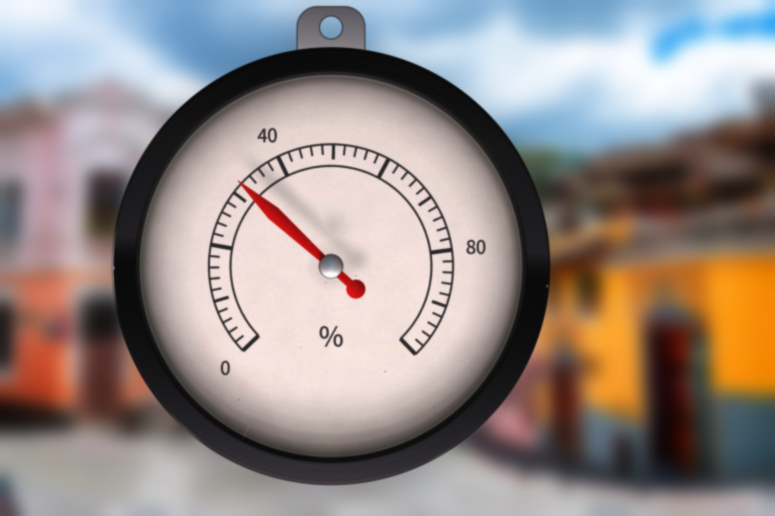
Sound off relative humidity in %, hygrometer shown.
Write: 32 %
